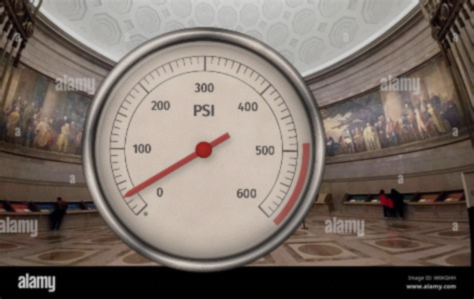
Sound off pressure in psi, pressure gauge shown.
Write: 30 psi
